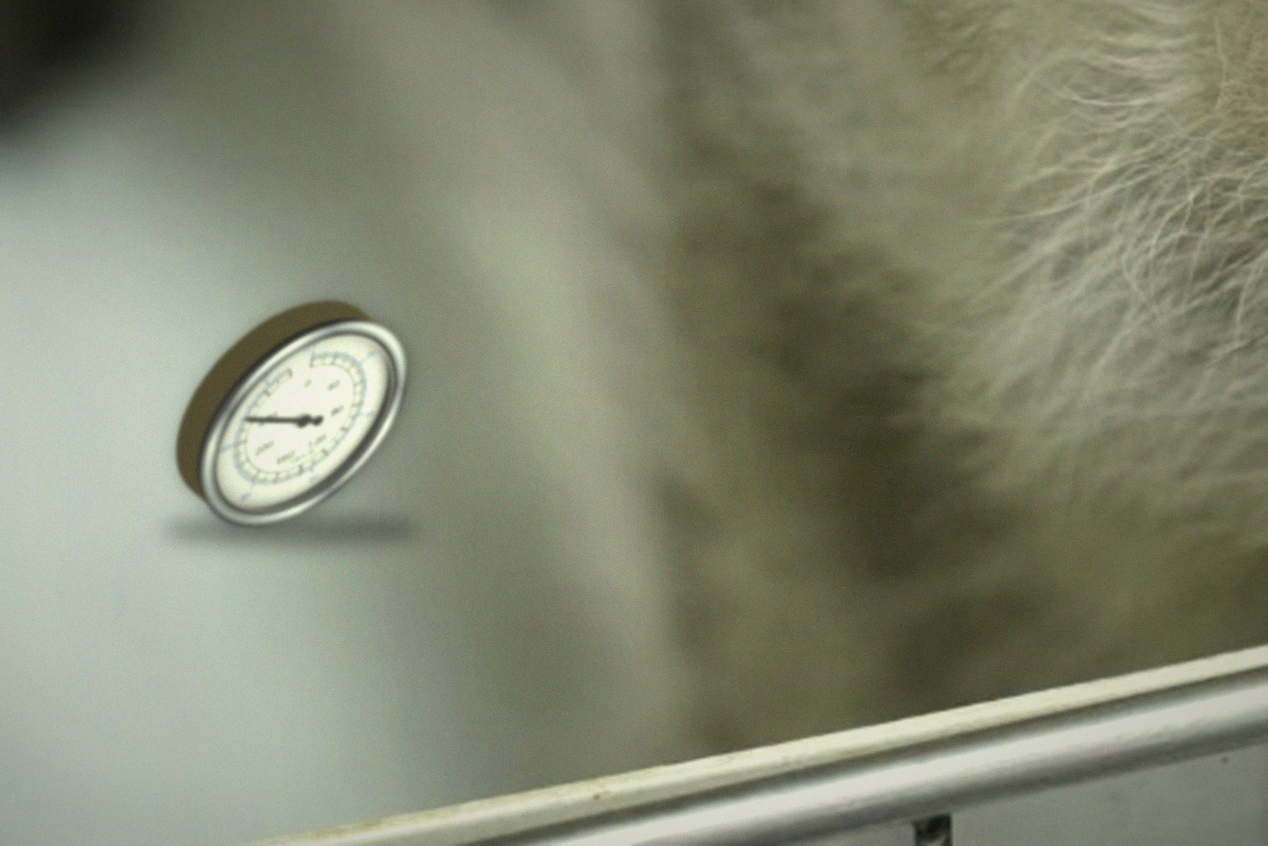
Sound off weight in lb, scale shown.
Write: 240 lb
